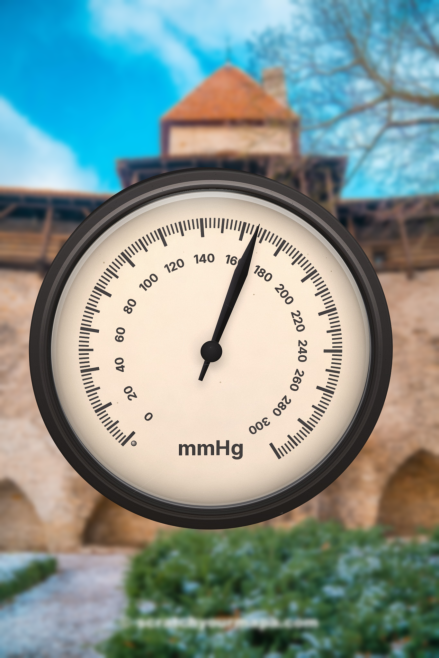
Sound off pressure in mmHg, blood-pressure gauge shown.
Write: 166 mmHg
